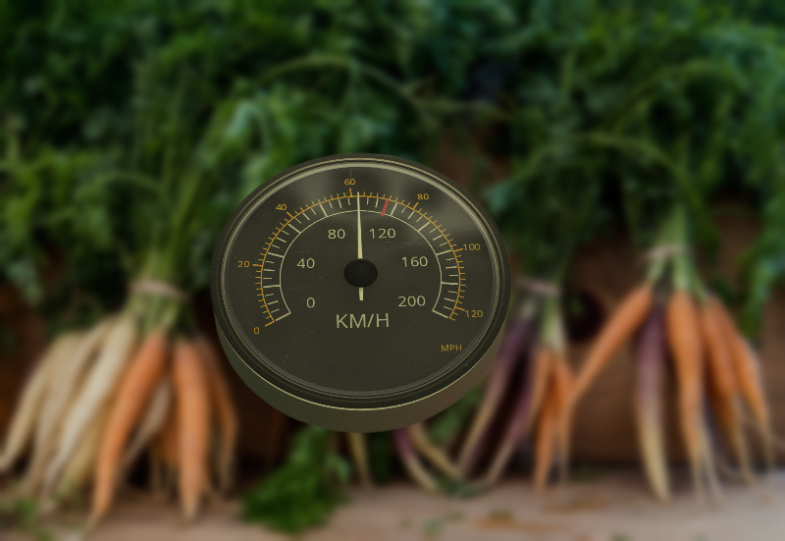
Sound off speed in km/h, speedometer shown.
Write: 100 km/h
